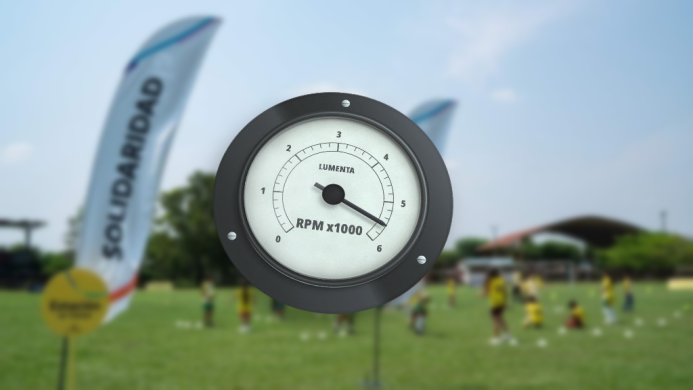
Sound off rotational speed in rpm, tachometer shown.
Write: 5600 rpm
